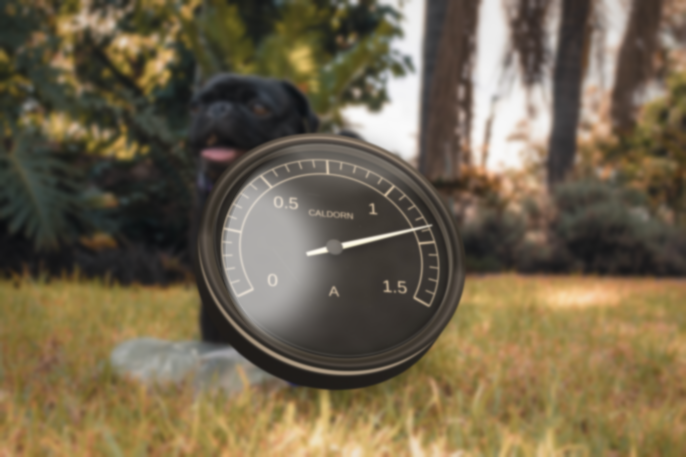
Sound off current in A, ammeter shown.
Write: 1.2 A
